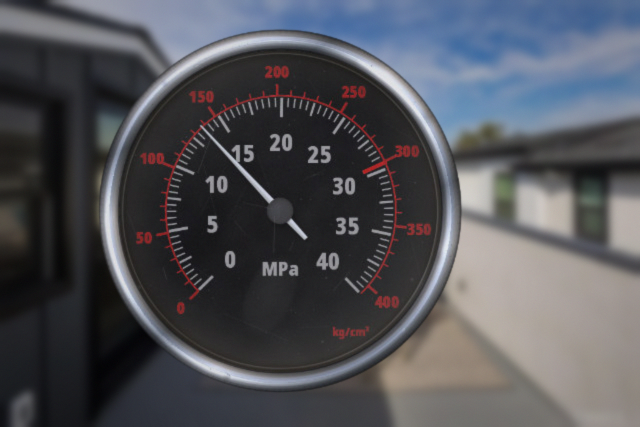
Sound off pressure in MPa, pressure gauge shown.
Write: 13.5 MPa
